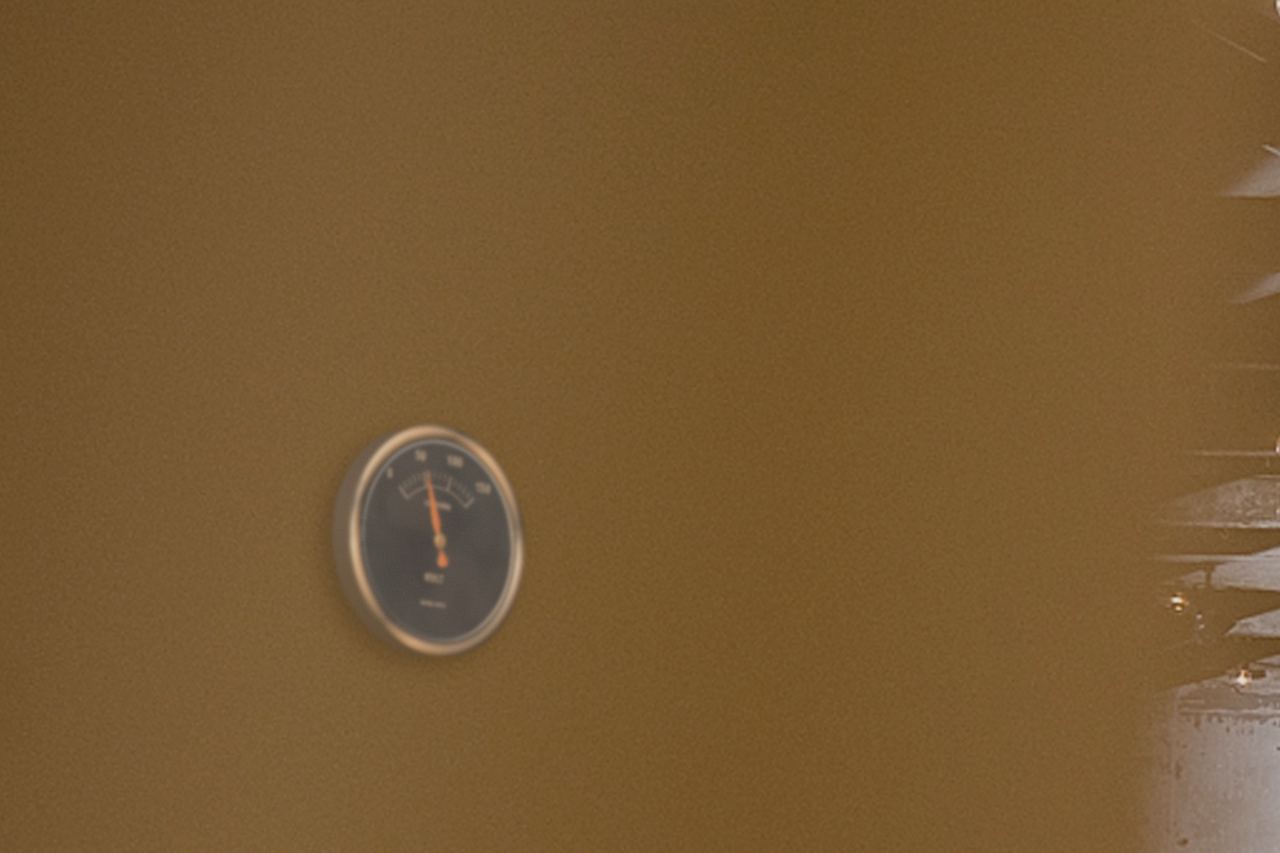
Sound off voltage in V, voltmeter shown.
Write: 50 V
